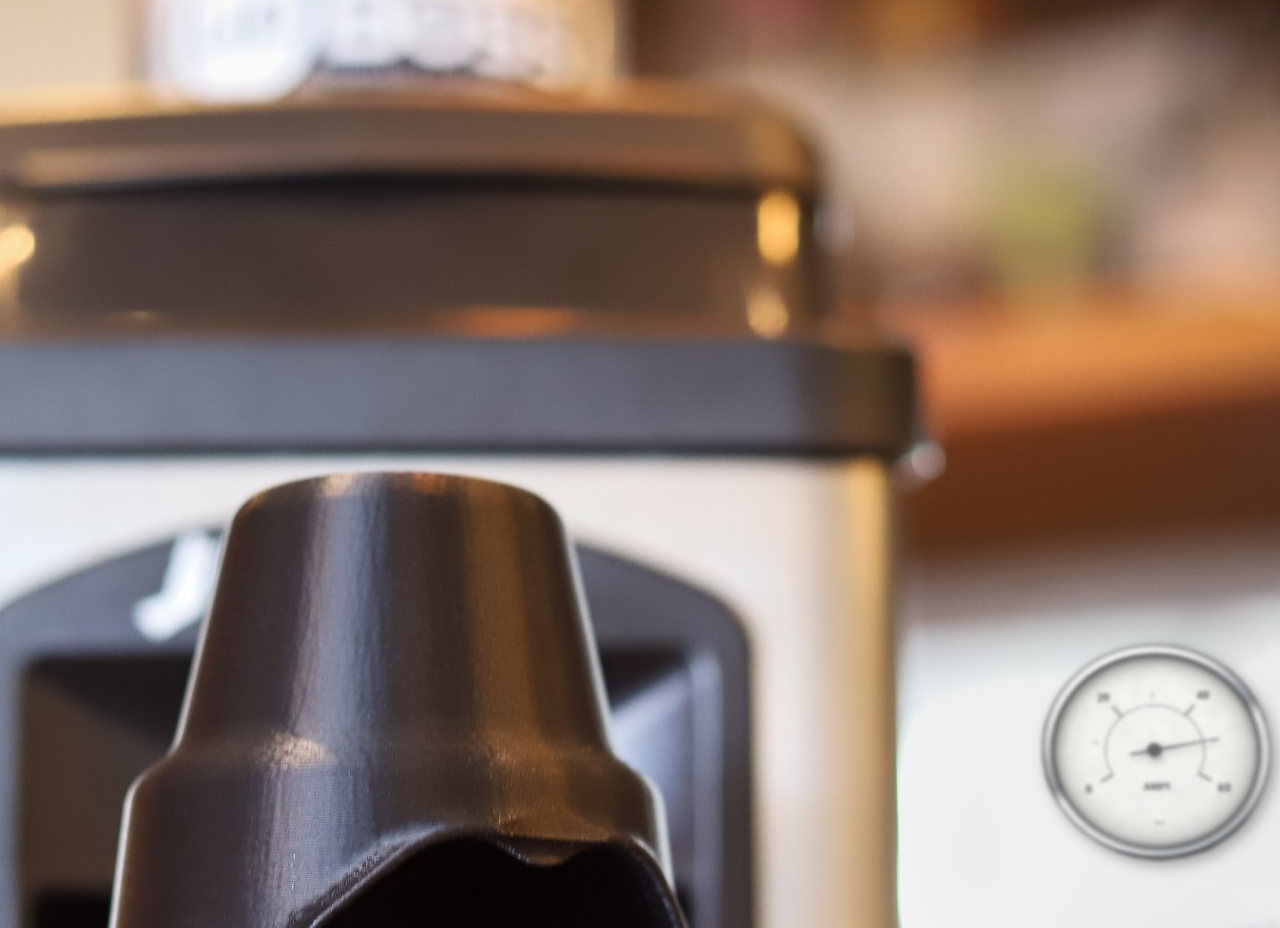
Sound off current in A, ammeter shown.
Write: 50 A
